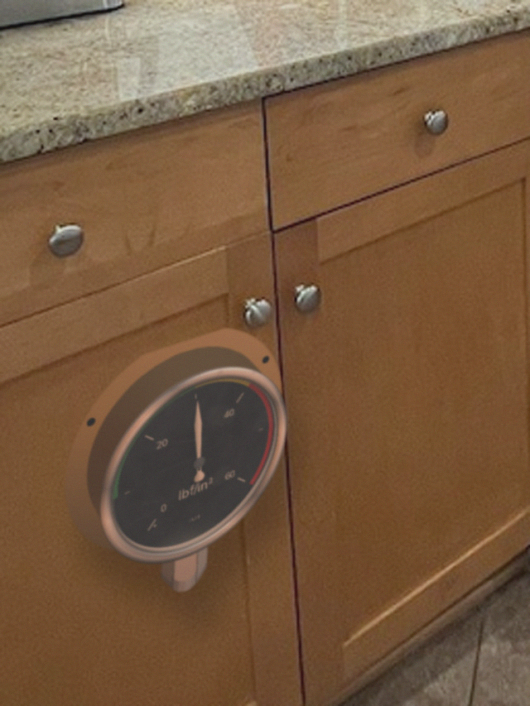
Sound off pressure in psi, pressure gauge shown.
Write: 30 psi
